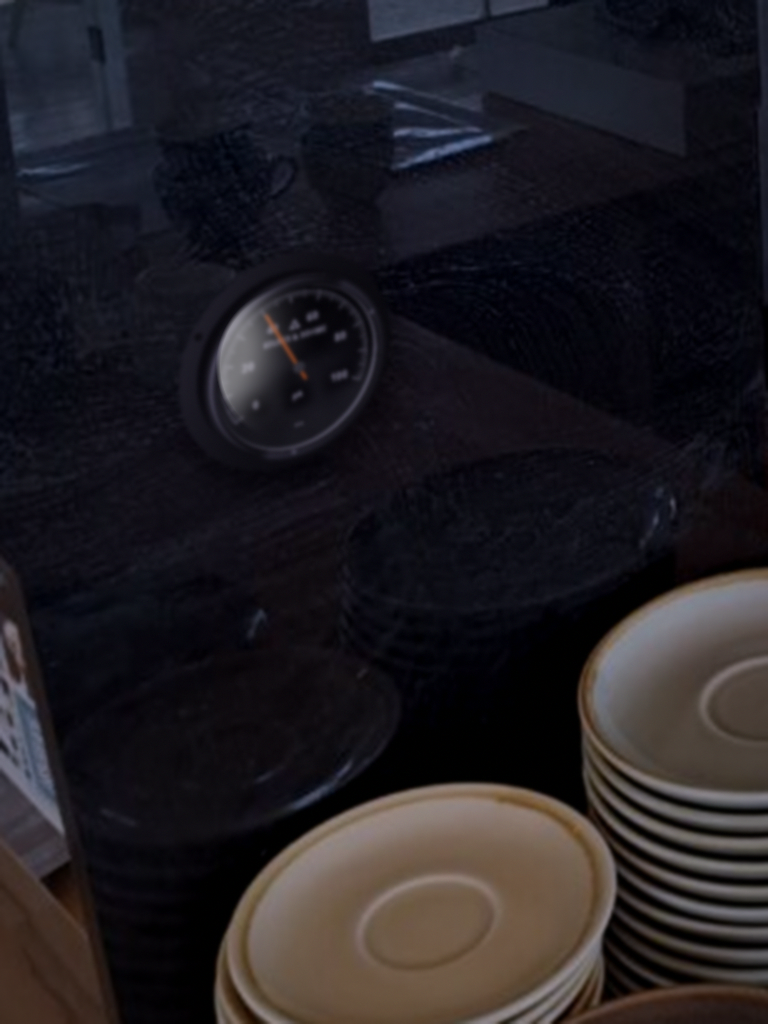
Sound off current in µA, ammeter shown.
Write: 40 µA
